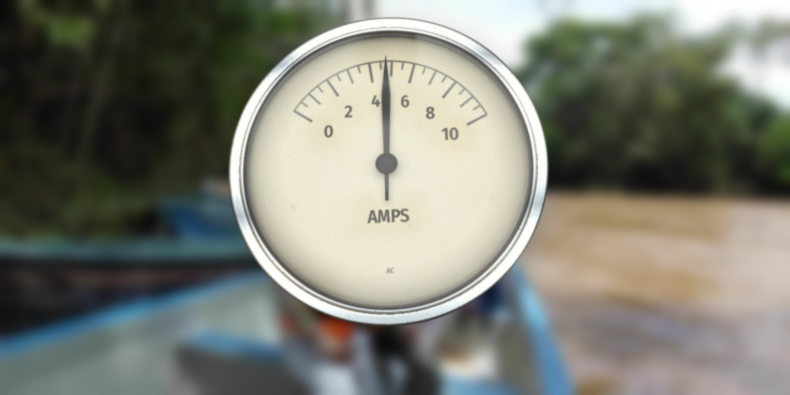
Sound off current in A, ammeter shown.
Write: 4.75 A
